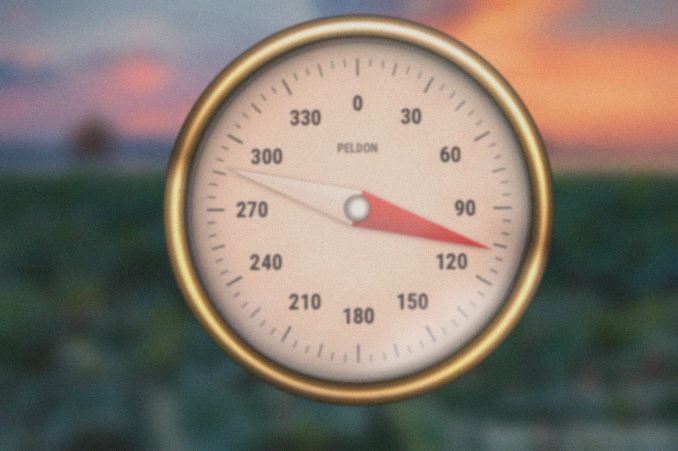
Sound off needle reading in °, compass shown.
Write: 107.5 °
